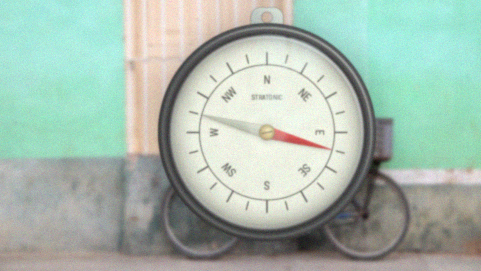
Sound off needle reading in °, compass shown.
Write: 105 °
